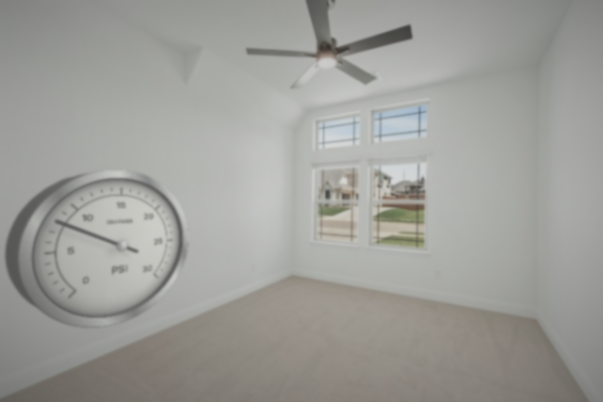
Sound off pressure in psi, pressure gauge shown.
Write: 8 psi
